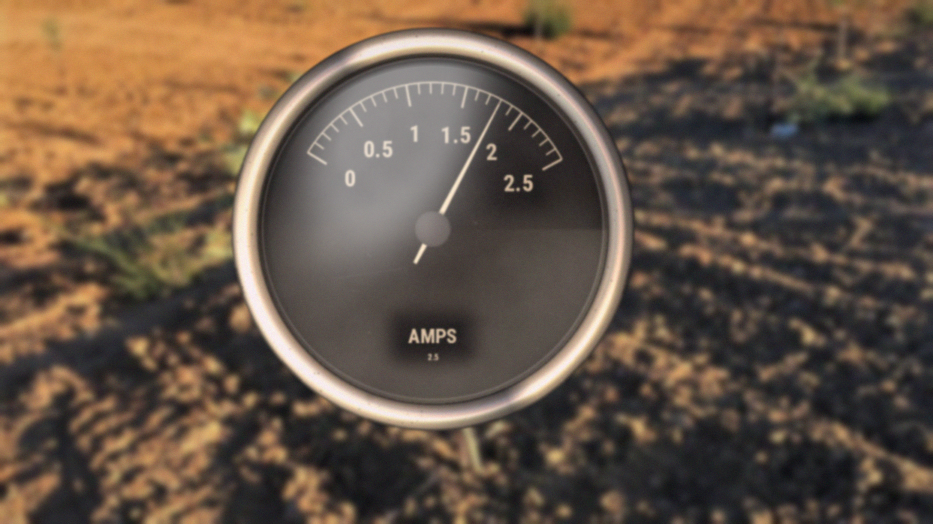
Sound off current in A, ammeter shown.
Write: 1.8 A
